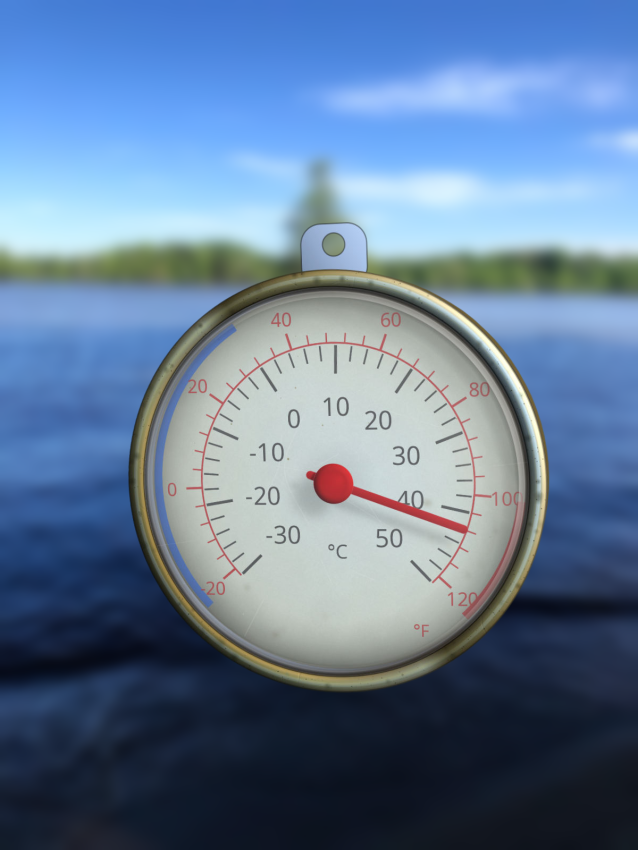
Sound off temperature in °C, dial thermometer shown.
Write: 42 °C
